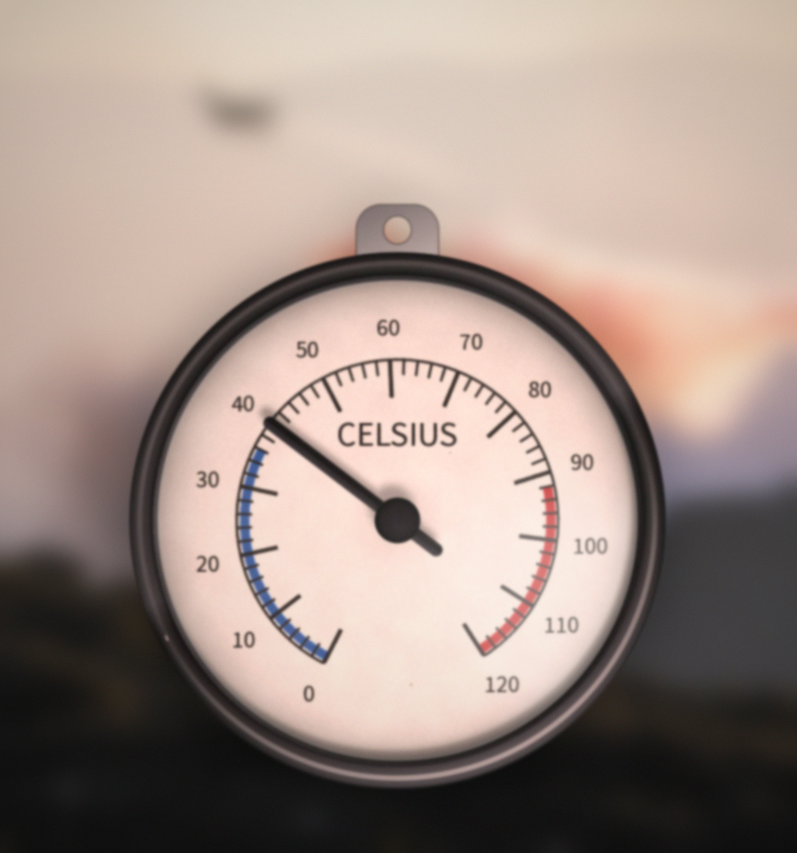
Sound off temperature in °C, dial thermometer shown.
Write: 40 °C
